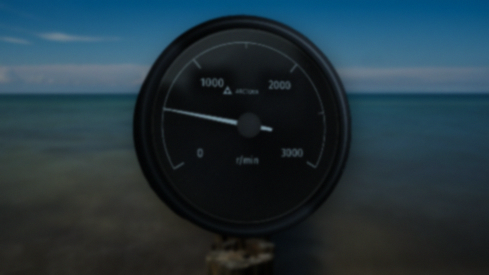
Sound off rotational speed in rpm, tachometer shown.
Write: 500 rpm
